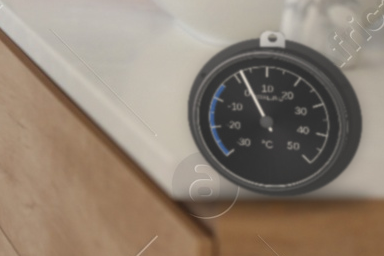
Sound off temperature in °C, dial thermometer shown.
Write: 2.5 °C
